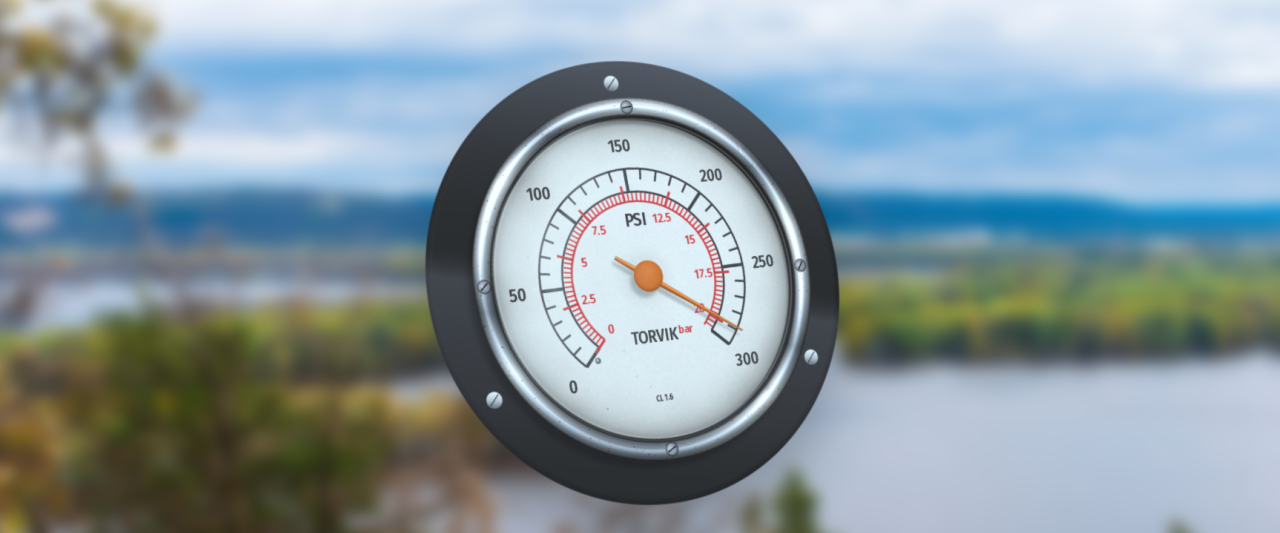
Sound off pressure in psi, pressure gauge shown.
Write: 290 psi
